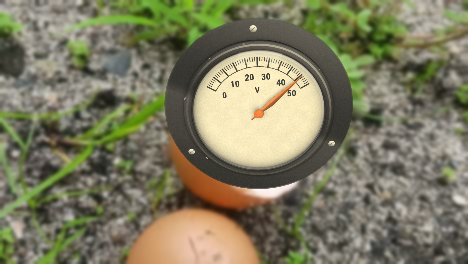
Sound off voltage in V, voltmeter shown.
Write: 45 V
